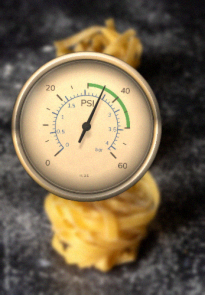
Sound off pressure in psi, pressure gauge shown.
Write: 35 psi
